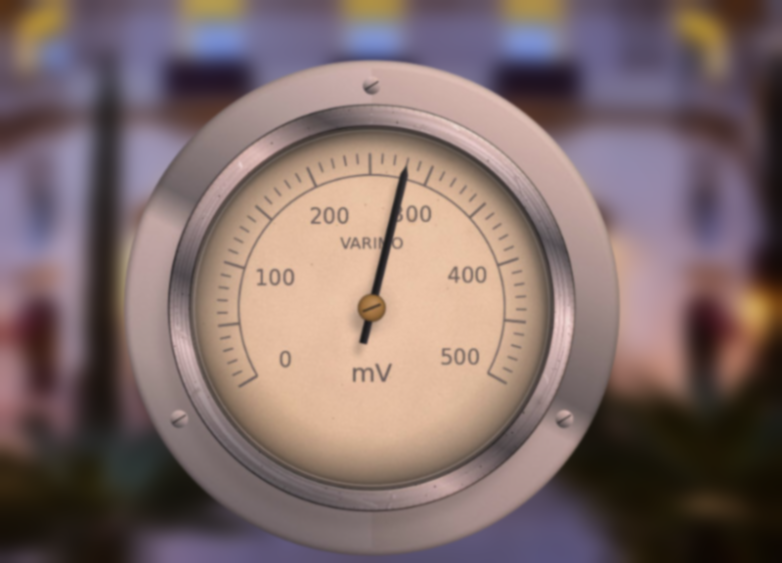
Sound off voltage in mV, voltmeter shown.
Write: 280 mV
